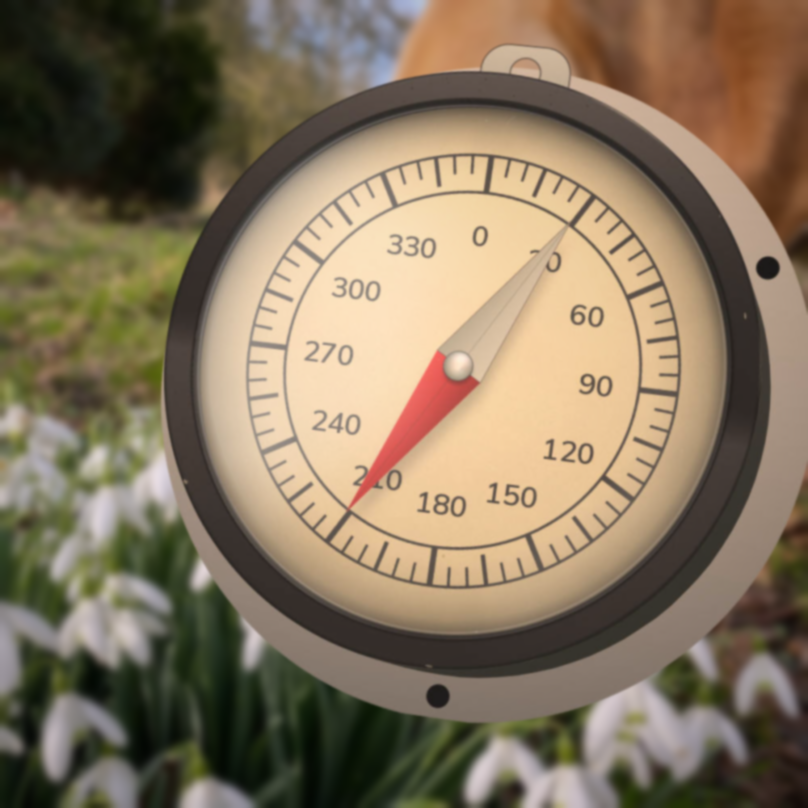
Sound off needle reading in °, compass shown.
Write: 210 °
